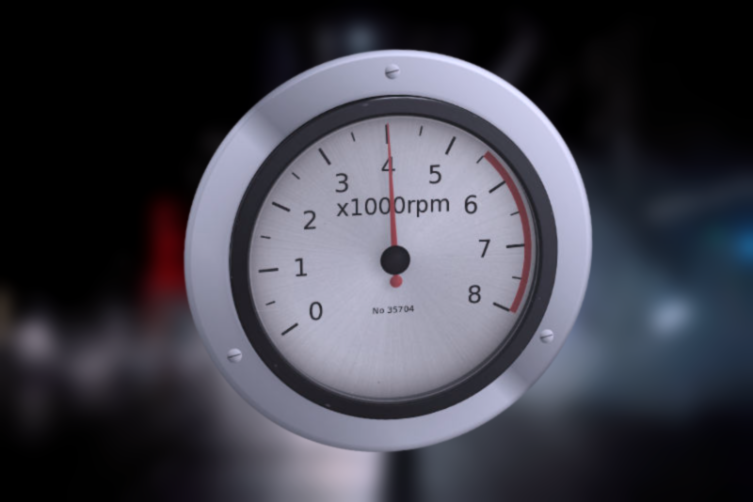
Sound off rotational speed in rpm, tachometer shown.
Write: 4000 rpm
